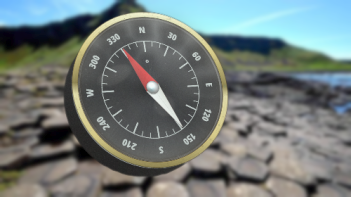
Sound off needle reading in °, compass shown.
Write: 330 °
